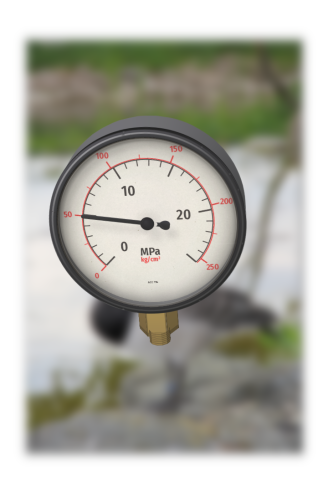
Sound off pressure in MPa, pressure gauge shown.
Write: 5 MPa
